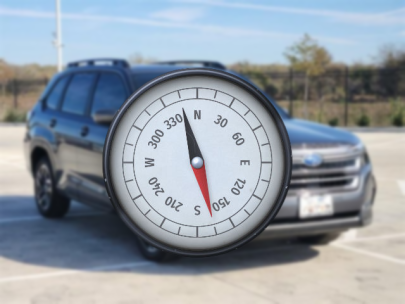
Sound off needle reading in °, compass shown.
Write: 165 °
